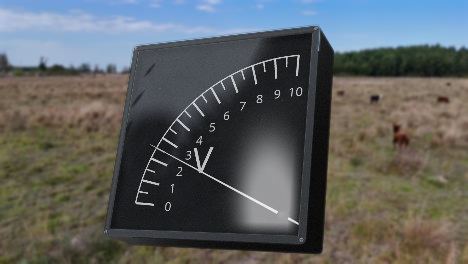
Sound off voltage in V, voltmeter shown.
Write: 2.5 V
